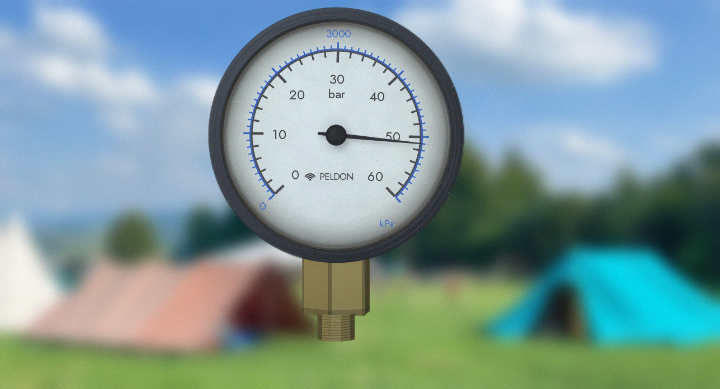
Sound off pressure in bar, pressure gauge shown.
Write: 51 bar
